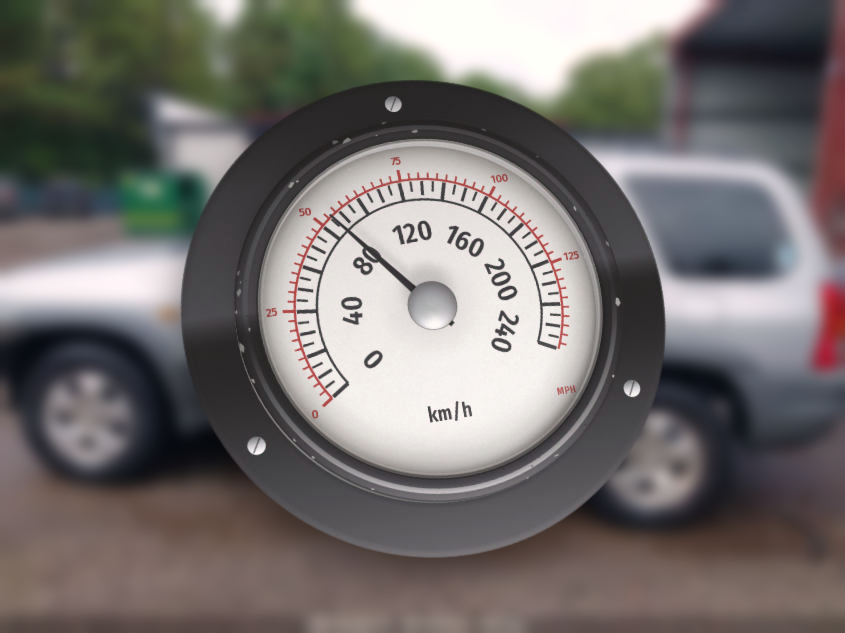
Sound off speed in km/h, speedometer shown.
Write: 85 km/h
